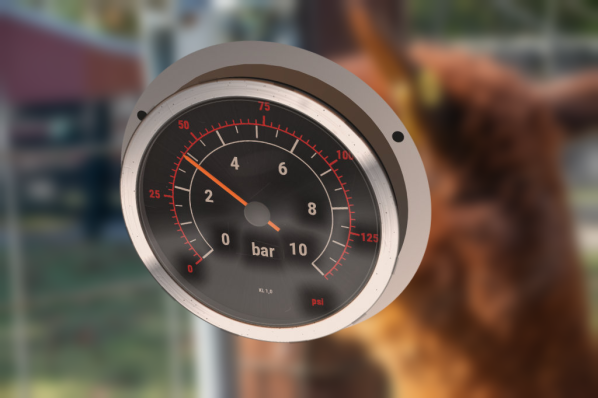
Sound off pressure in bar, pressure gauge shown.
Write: 3 bar
